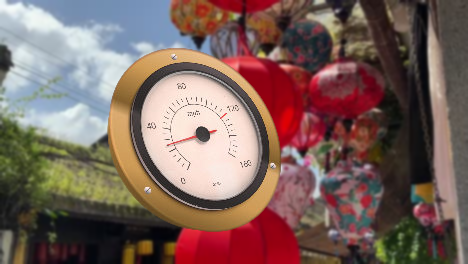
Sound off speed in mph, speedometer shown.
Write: 25 mph
